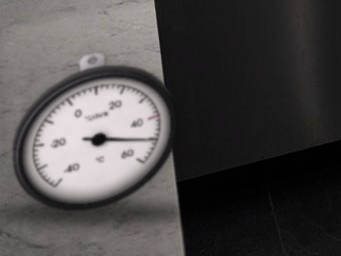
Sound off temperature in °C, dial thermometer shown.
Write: 50 °C
